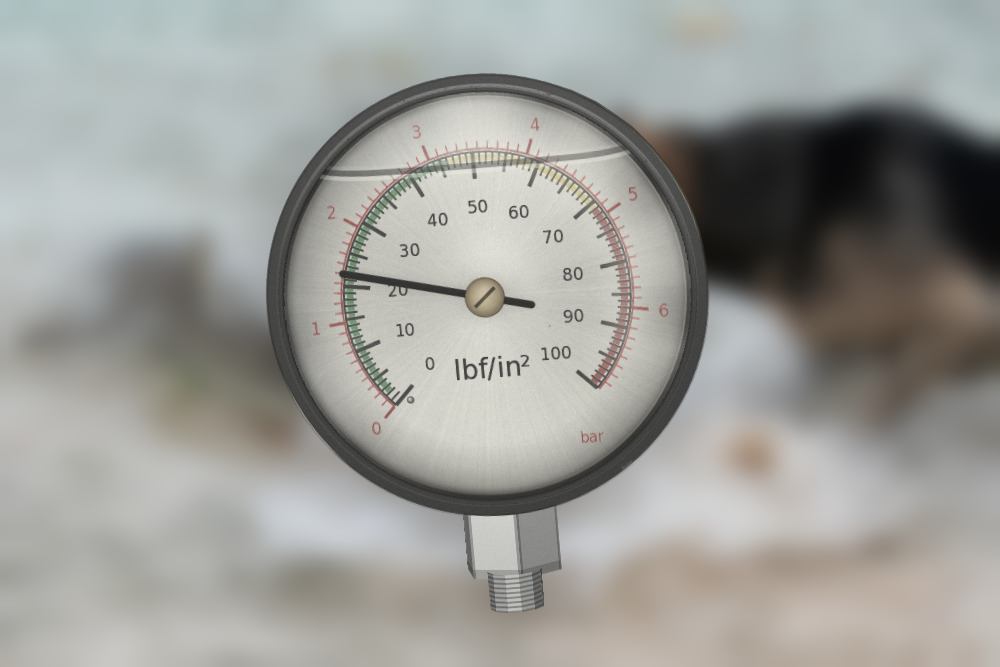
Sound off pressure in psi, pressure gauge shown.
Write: 22 psi
